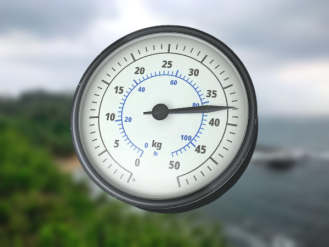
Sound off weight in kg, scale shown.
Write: 38 kg
